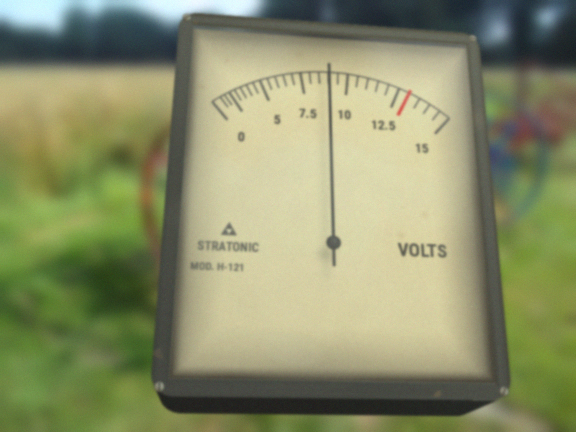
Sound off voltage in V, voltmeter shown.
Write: 9 V
